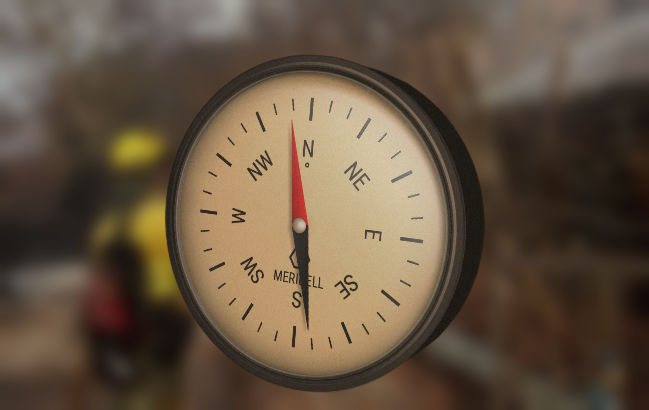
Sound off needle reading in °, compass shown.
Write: 350 °
